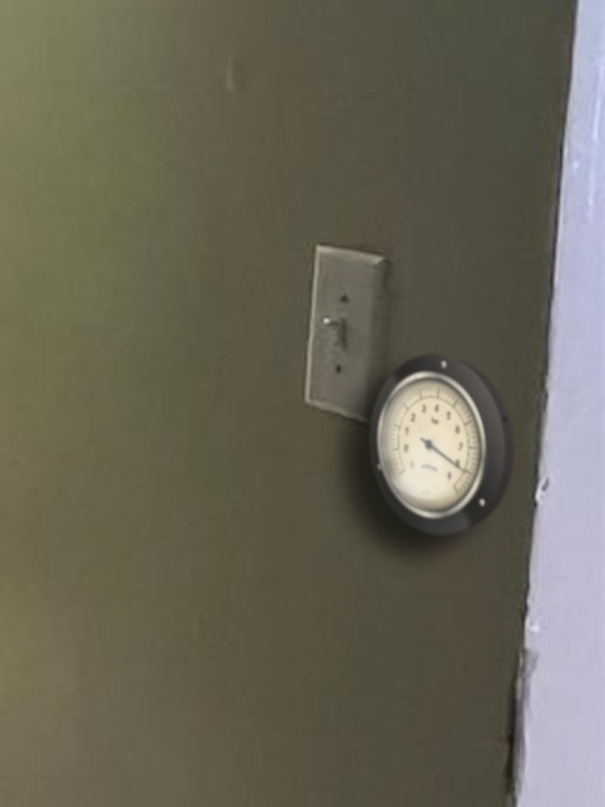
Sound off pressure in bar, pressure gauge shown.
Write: 8 bar
